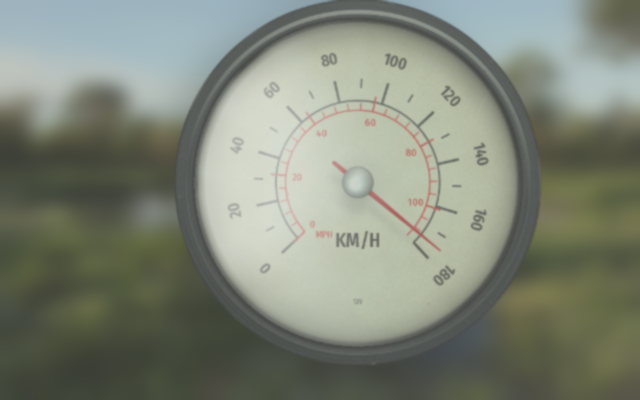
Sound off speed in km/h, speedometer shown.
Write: 175 km/h
